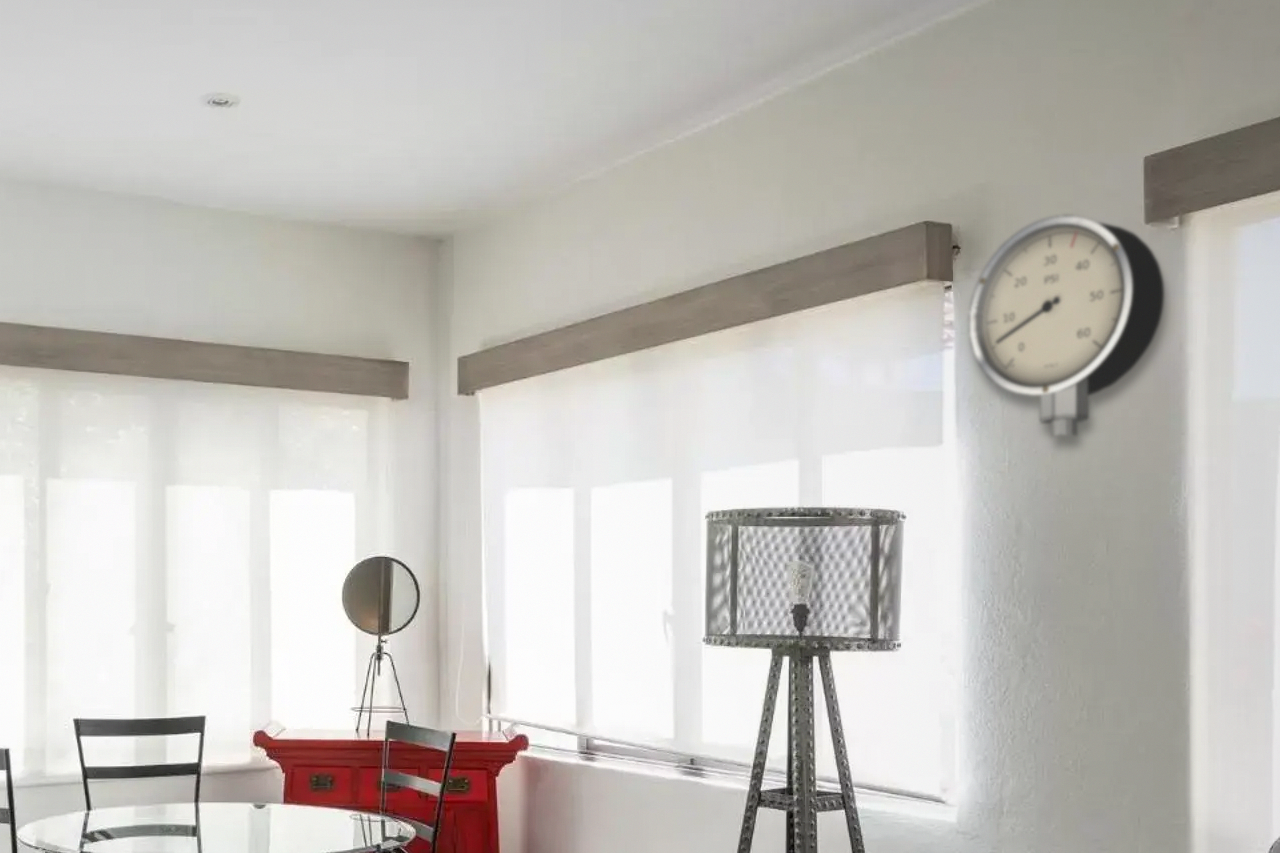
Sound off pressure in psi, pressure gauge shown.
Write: 5 psi
